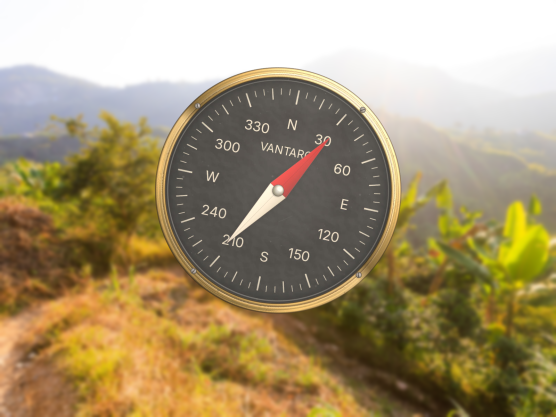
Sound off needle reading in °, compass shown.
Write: 32.5 °
